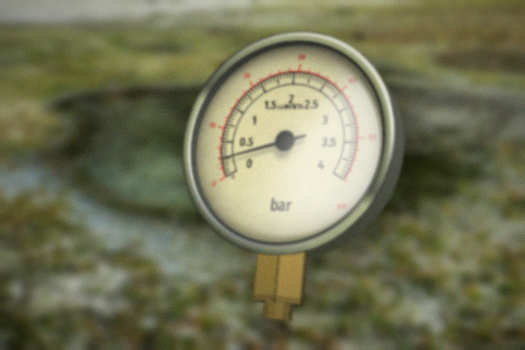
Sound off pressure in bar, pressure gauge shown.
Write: 0.25 bar
